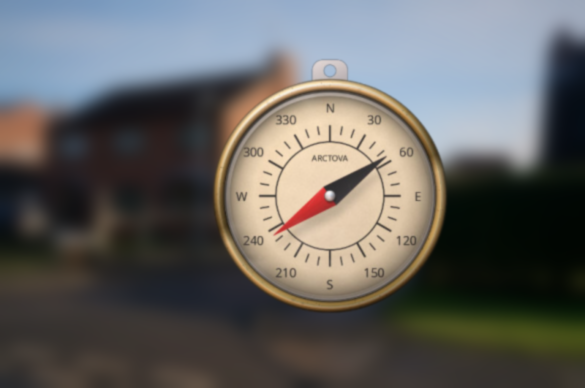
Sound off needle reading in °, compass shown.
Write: 235 °
